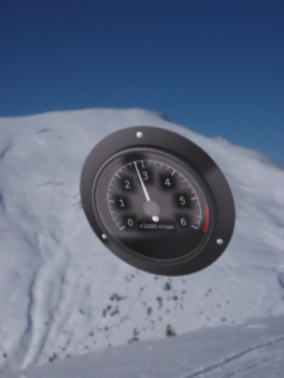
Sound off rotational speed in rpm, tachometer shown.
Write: 2800 rpm
